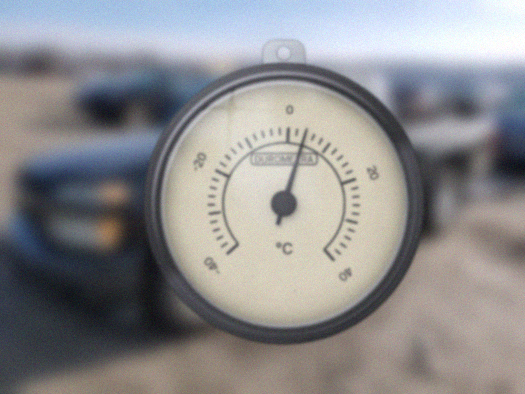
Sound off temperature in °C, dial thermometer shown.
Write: 4 °C
